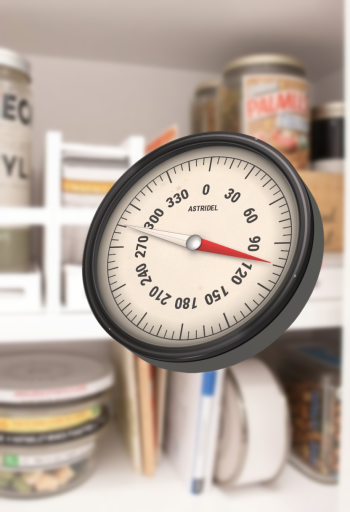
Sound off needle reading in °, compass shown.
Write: 105 °
